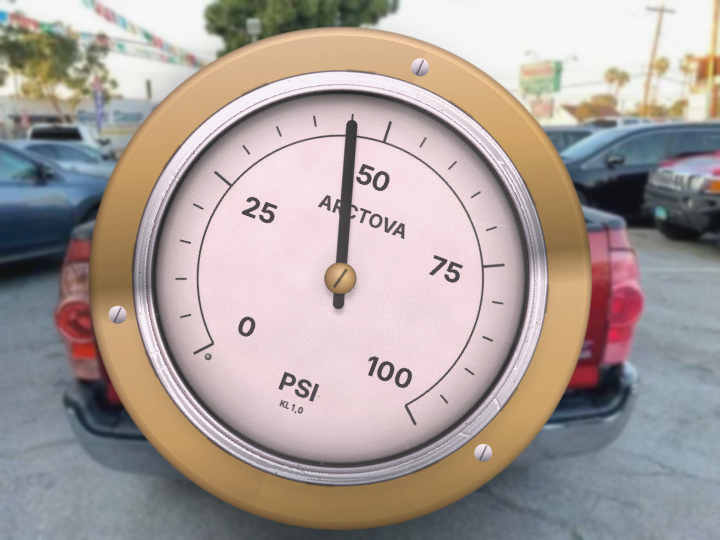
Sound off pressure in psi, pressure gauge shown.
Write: 45 psi
